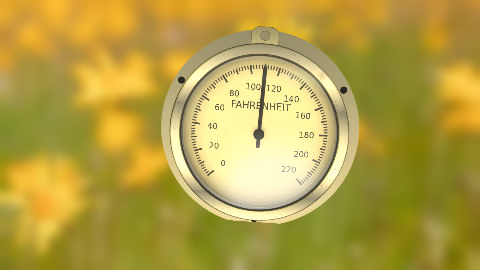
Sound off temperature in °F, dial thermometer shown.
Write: 110 °F
